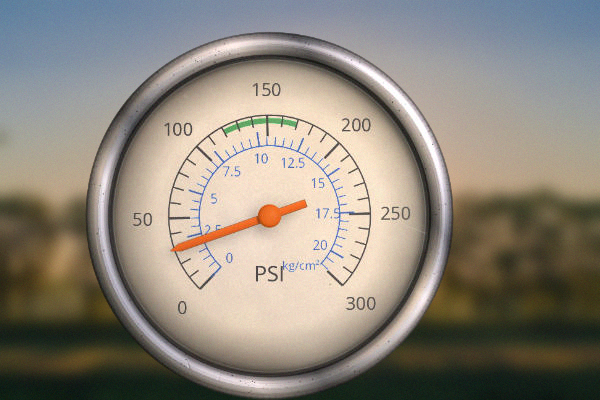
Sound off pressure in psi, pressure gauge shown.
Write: 30 psi
